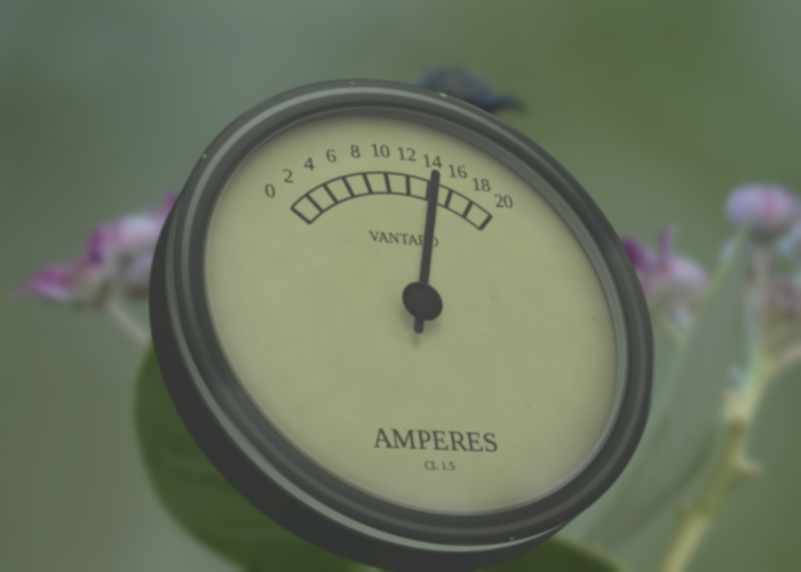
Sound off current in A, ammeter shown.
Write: 14 A
